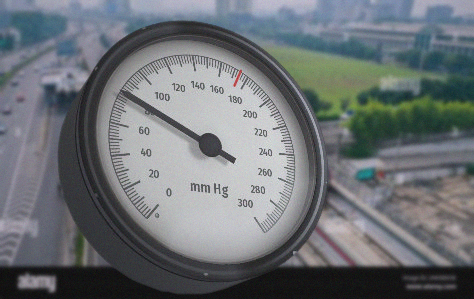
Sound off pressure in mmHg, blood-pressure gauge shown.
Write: 80 mmHg
